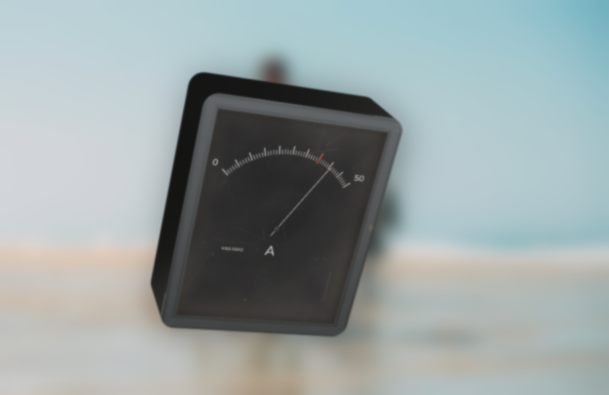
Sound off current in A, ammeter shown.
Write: 40 A
